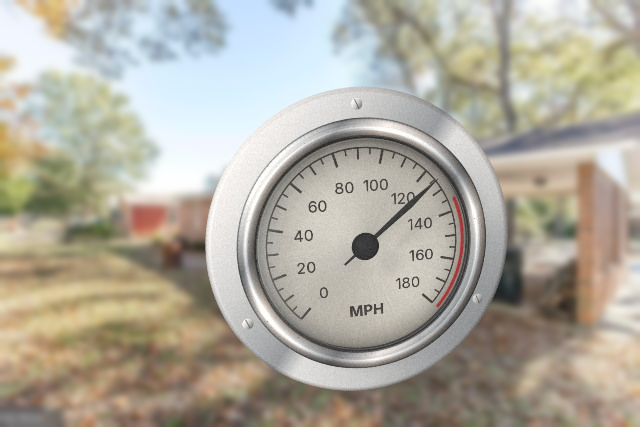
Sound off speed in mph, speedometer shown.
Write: 125 mph
